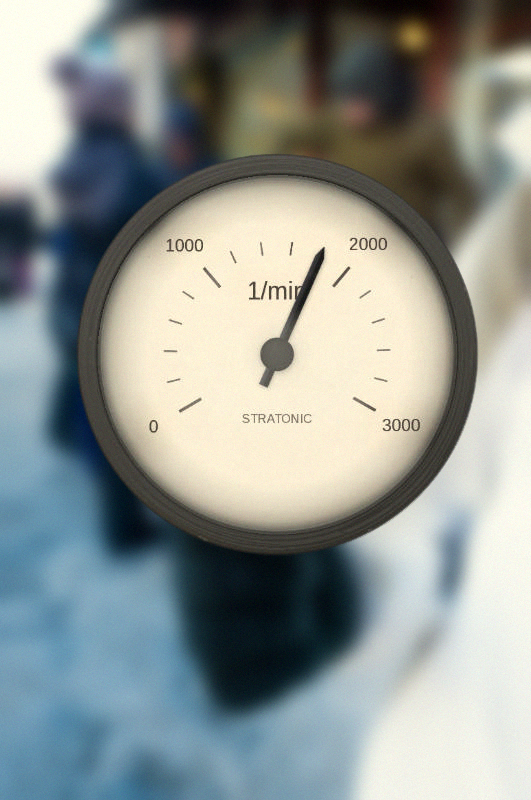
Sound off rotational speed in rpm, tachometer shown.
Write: 1800 rpm
